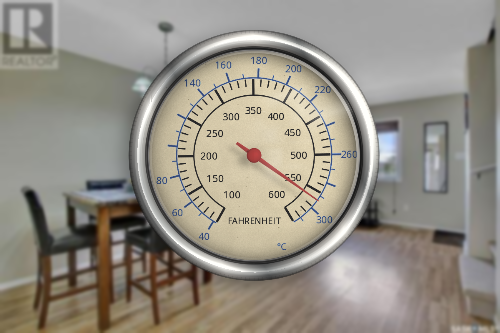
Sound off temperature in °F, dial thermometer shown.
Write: 560 °F
